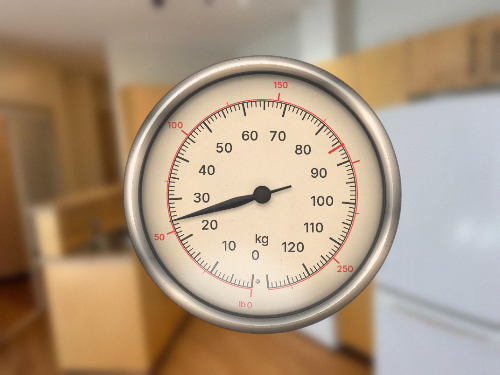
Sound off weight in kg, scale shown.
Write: 25 kg
